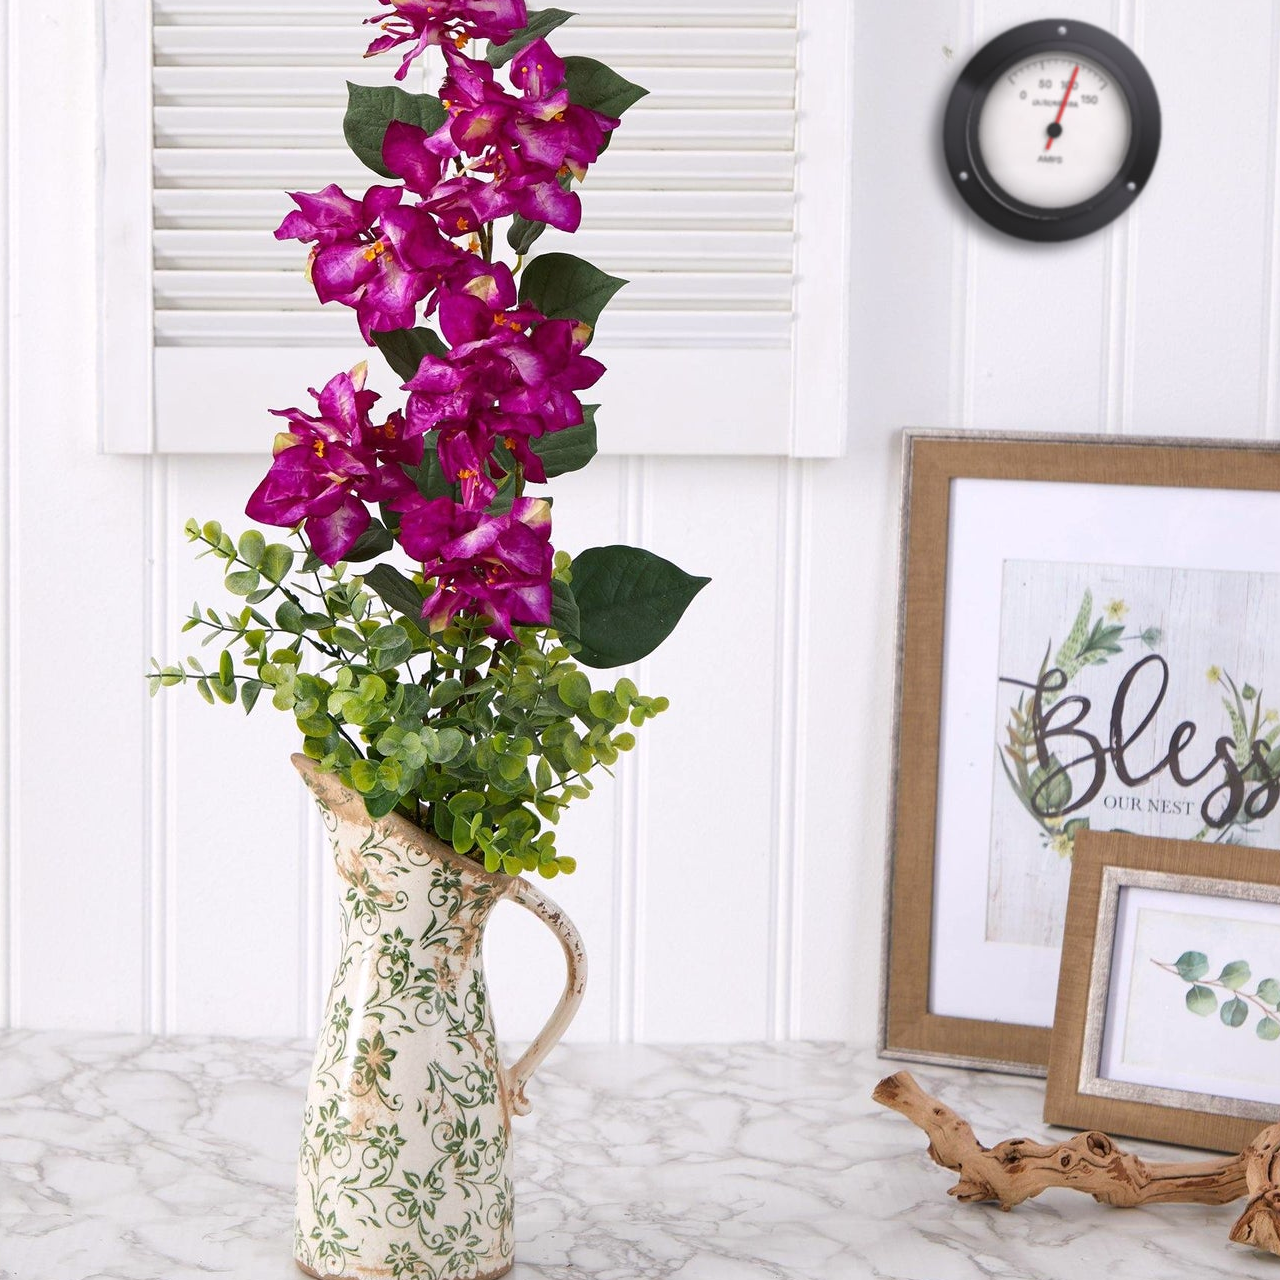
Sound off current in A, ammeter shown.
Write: 100 A
